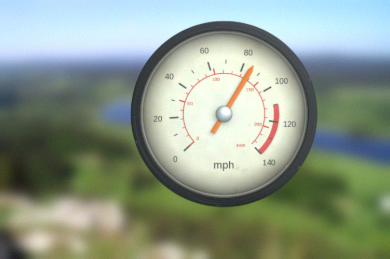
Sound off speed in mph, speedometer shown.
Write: 85 mph
